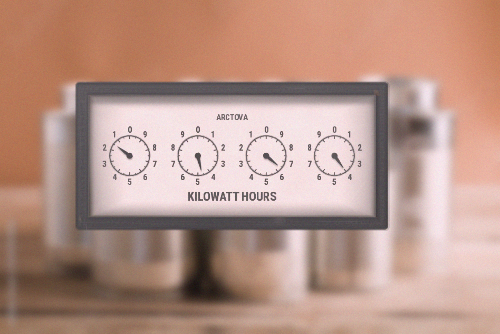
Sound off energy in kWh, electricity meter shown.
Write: 1464 kWh
